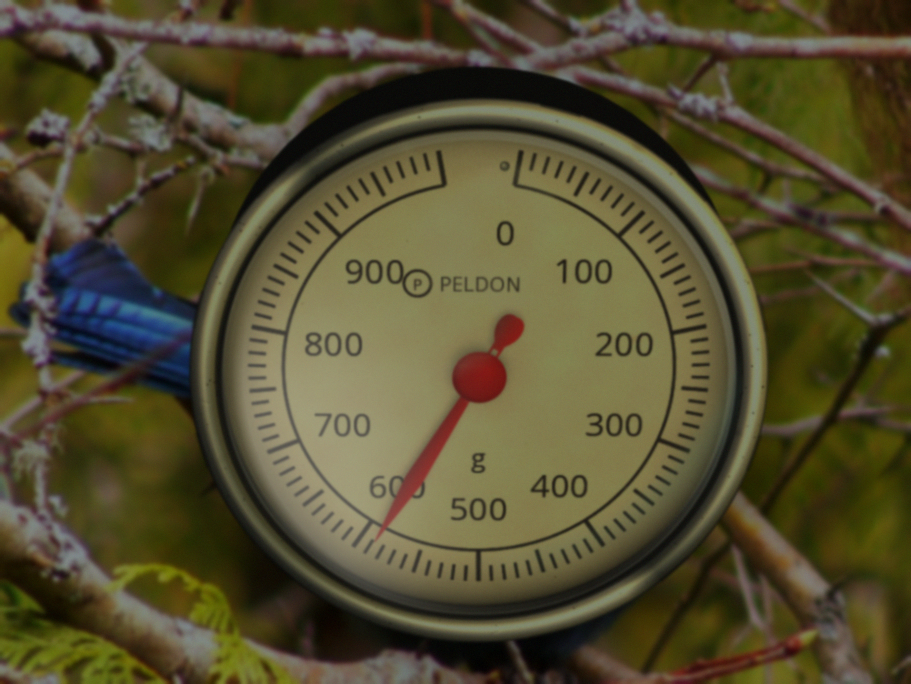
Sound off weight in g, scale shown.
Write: 590 g
